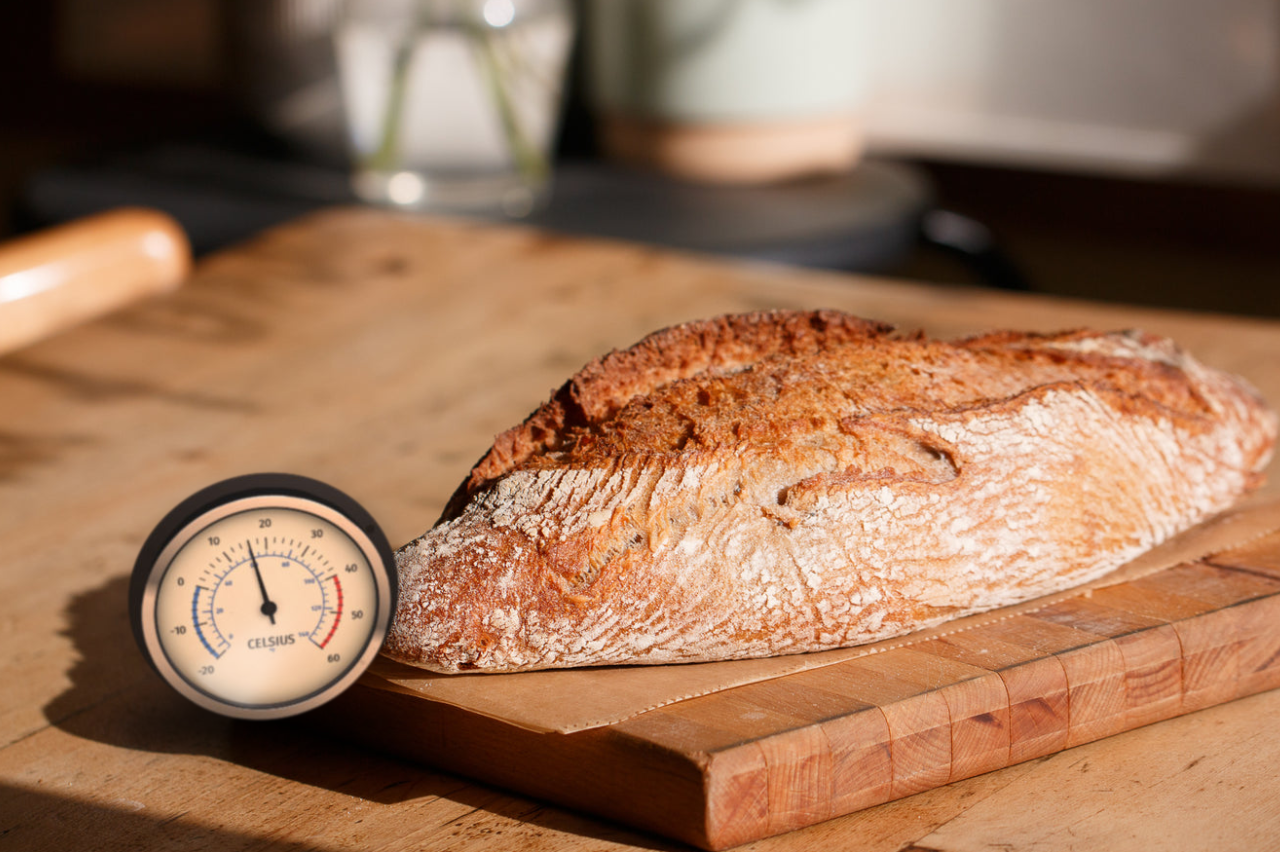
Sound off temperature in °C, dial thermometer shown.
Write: 16 °C
